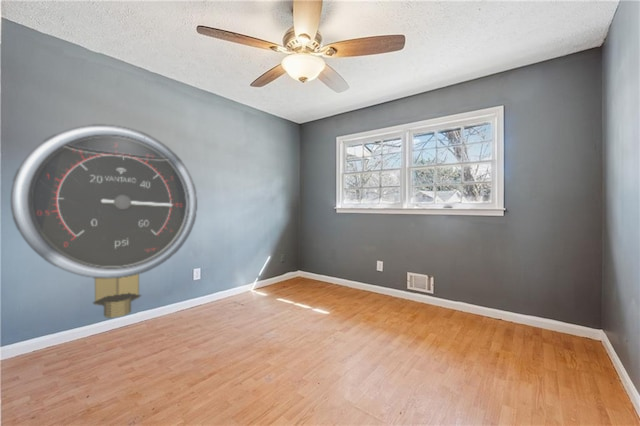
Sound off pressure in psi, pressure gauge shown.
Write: 50 psi
